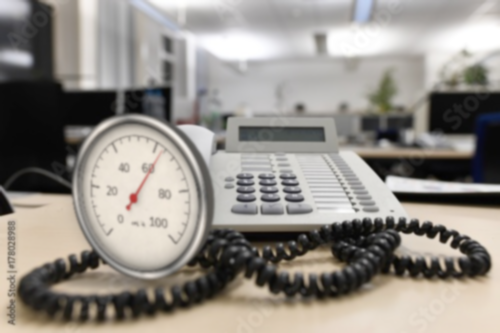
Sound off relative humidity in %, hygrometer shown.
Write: 64 %
